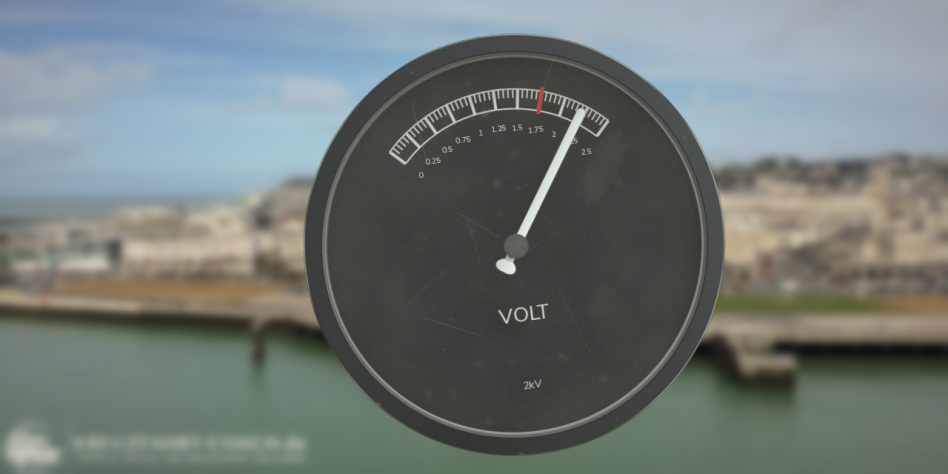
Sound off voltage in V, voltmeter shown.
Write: 2.2 V
